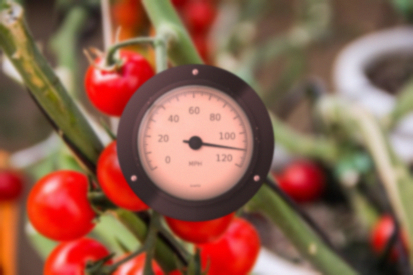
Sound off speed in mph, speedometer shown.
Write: 110 mph
